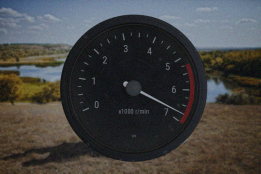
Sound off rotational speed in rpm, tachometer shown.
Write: 6750 rpm
